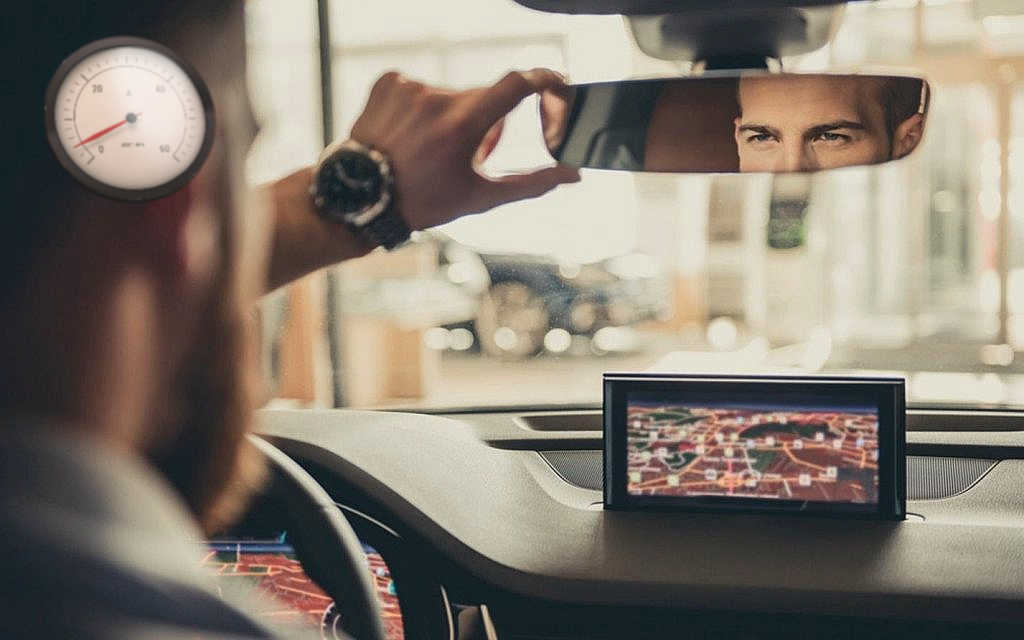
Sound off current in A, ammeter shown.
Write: 4 A
